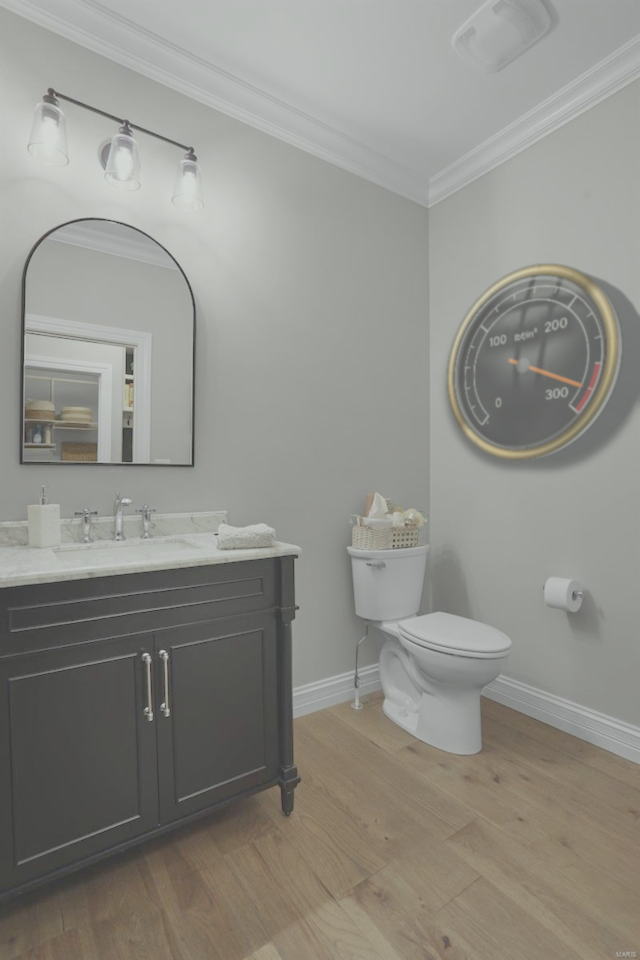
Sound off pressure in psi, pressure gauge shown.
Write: 280 psi
